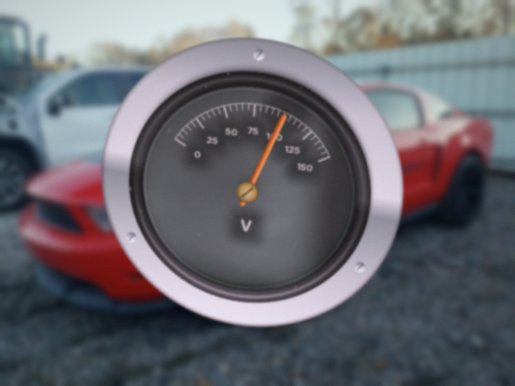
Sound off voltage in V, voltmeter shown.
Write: 100 V
